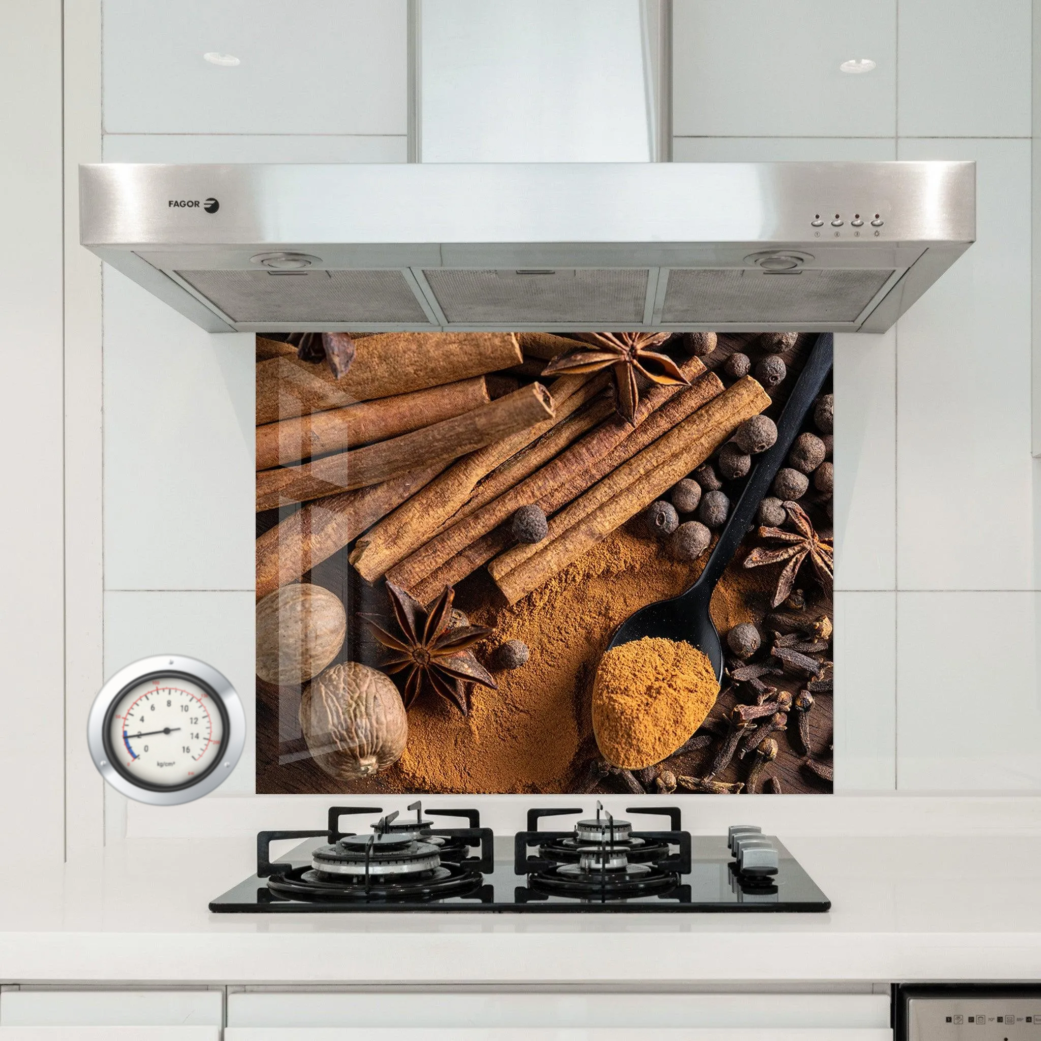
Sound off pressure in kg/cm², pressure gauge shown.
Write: 2 kg/cm²
